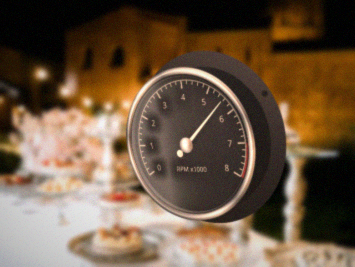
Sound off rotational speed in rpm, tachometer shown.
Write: 5600 rpm
